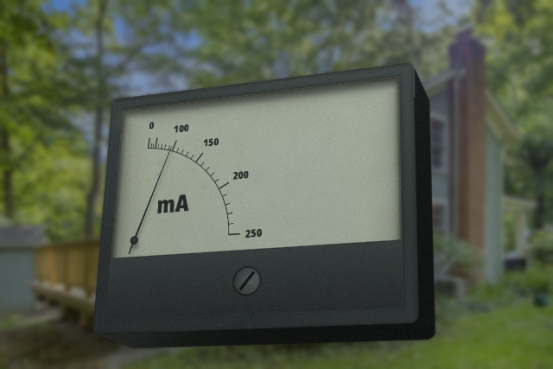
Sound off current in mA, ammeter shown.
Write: 100 mA
